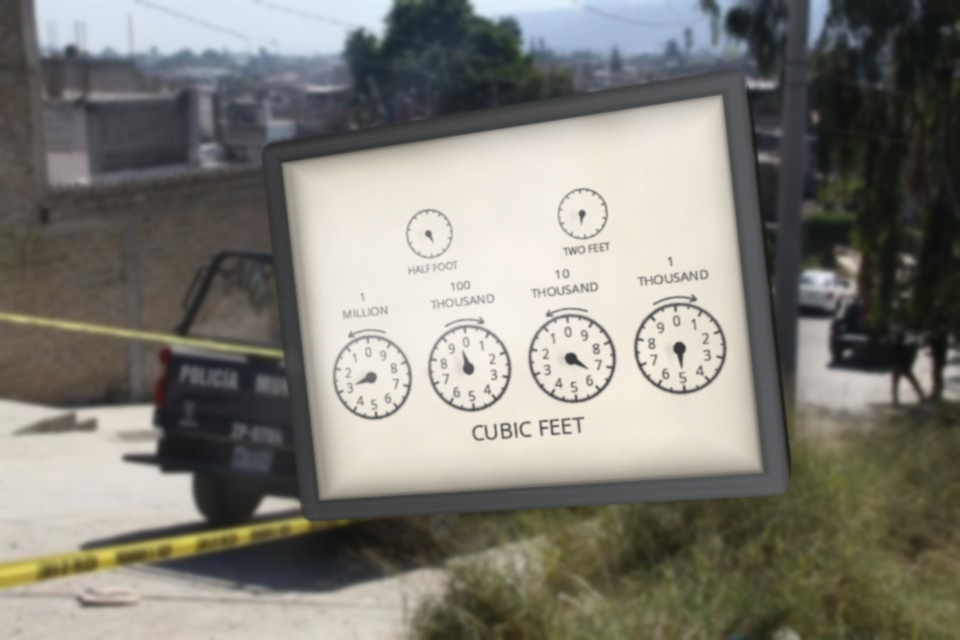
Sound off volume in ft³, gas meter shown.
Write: 296500 ft³
